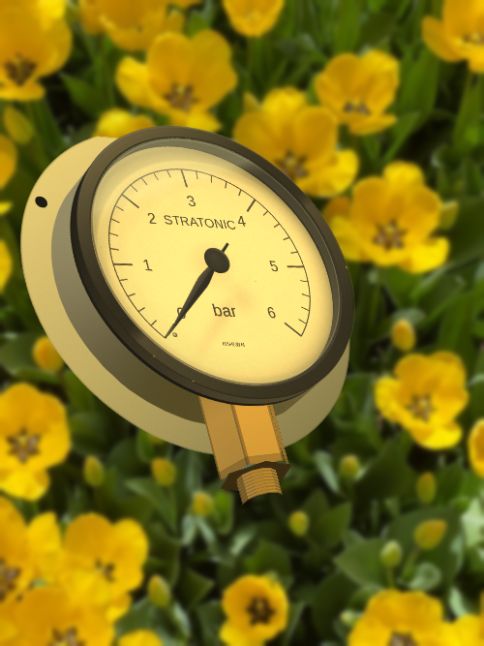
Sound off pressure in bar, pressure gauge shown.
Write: 0 bar
